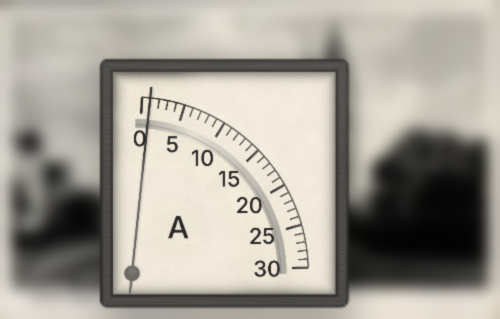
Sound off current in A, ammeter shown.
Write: 1 A
